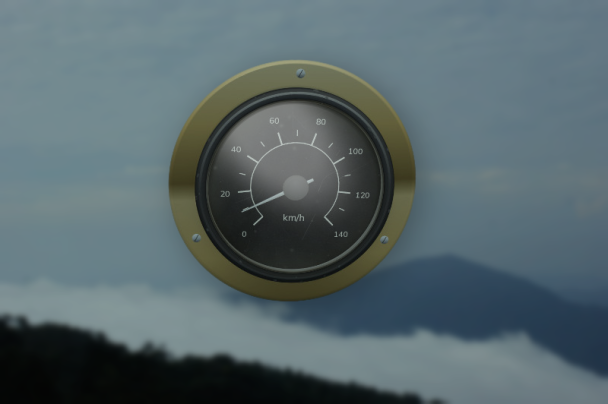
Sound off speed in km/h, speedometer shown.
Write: 10 km/h
